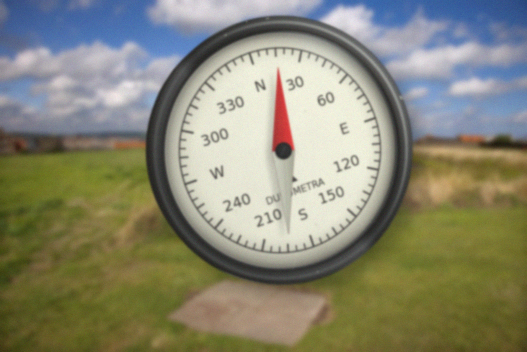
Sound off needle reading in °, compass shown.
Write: 15 °
